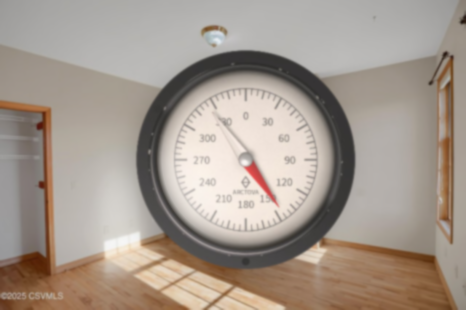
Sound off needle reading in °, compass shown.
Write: 145 °
